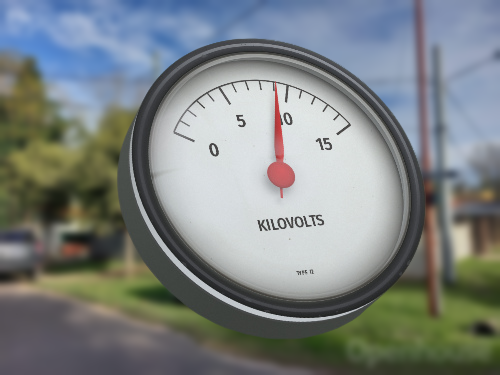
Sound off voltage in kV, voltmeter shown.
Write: 9 kV
